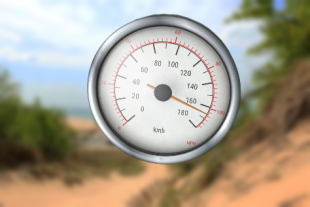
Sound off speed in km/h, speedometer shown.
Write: 165 km/h
